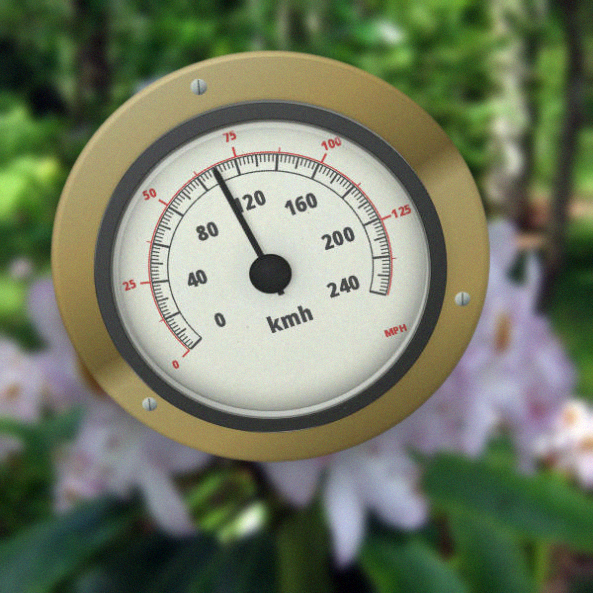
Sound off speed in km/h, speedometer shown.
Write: 110 km/h
